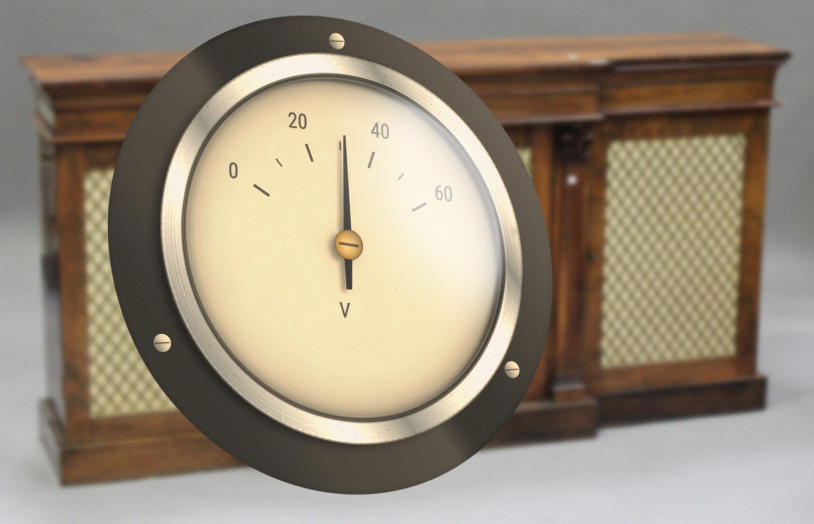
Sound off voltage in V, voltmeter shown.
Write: 30 V
